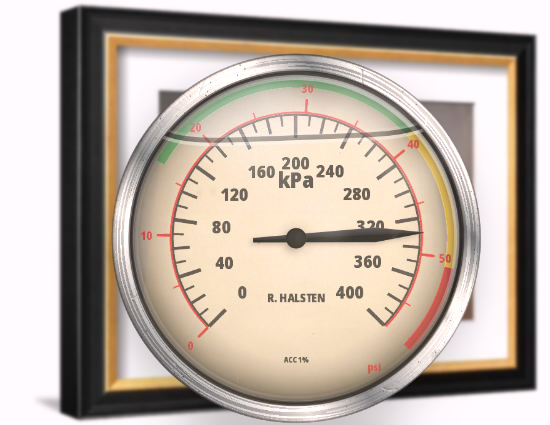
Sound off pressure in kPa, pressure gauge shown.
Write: 330 kPa
